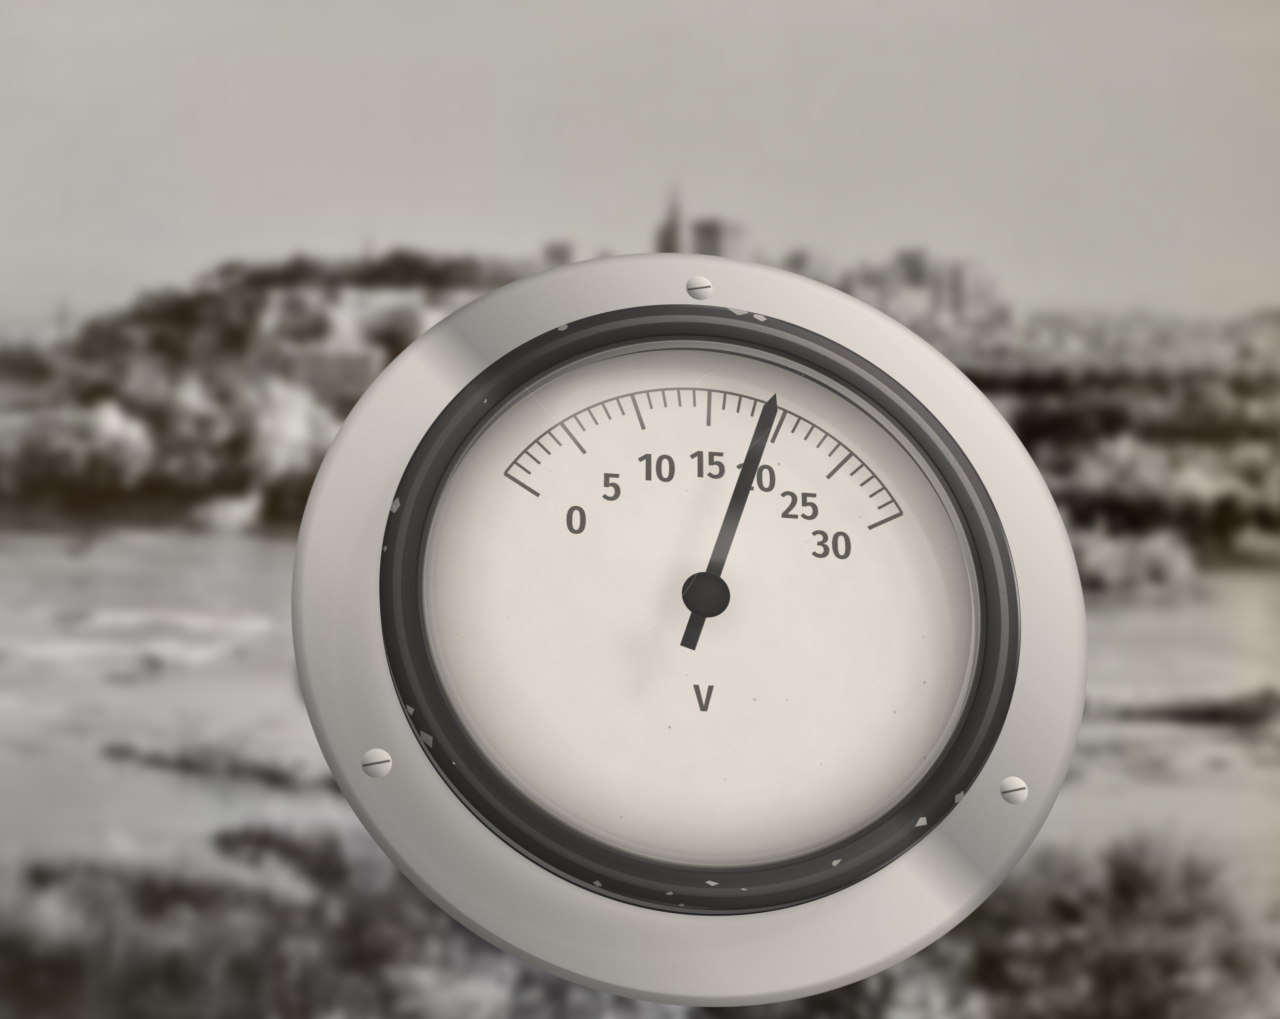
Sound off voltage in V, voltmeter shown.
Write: 19 V
